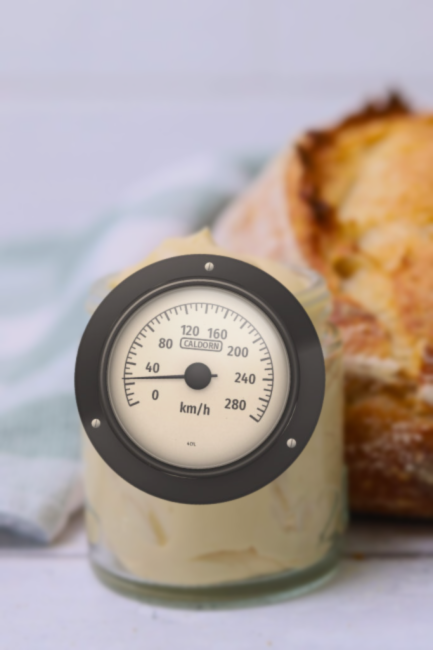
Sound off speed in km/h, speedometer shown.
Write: 25 km/h
